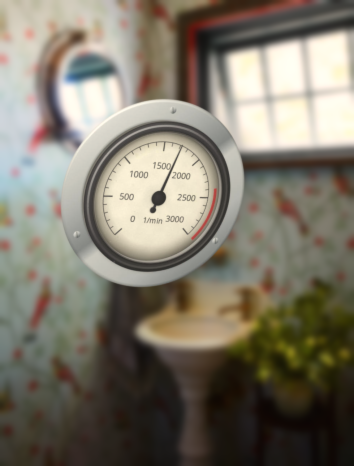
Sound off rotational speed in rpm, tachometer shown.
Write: 1700 rpm
